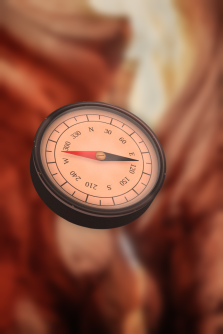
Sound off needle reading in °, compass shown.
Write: 285 °
